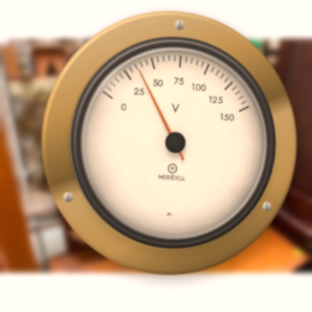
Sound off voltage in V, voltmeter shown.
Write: 35 V
